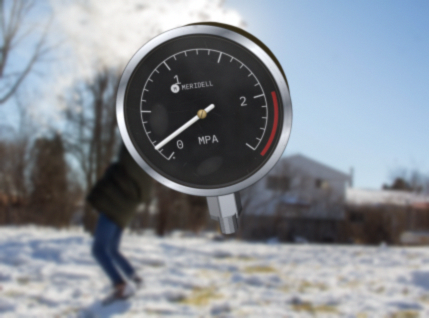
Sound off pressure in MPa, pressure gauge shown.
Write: 0.15 MPa
